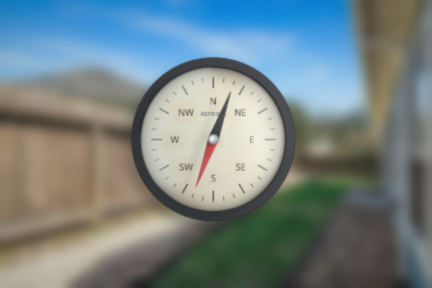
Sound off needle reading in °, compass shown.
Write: 200 °
